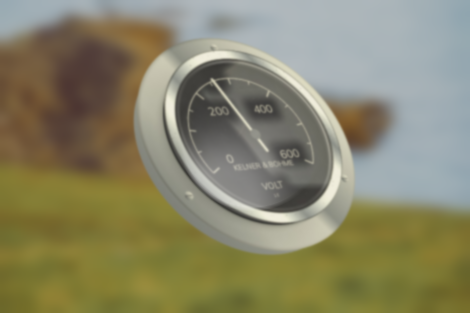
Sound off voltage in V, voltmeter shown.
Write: 250 V
